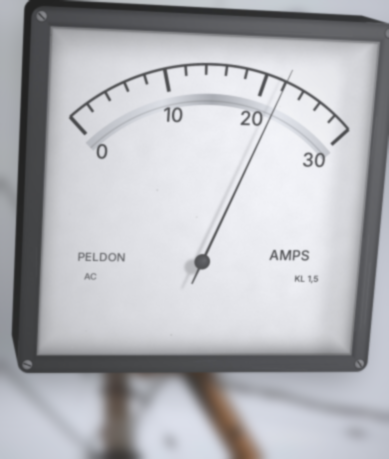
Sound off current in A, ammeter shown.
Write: 22 A
